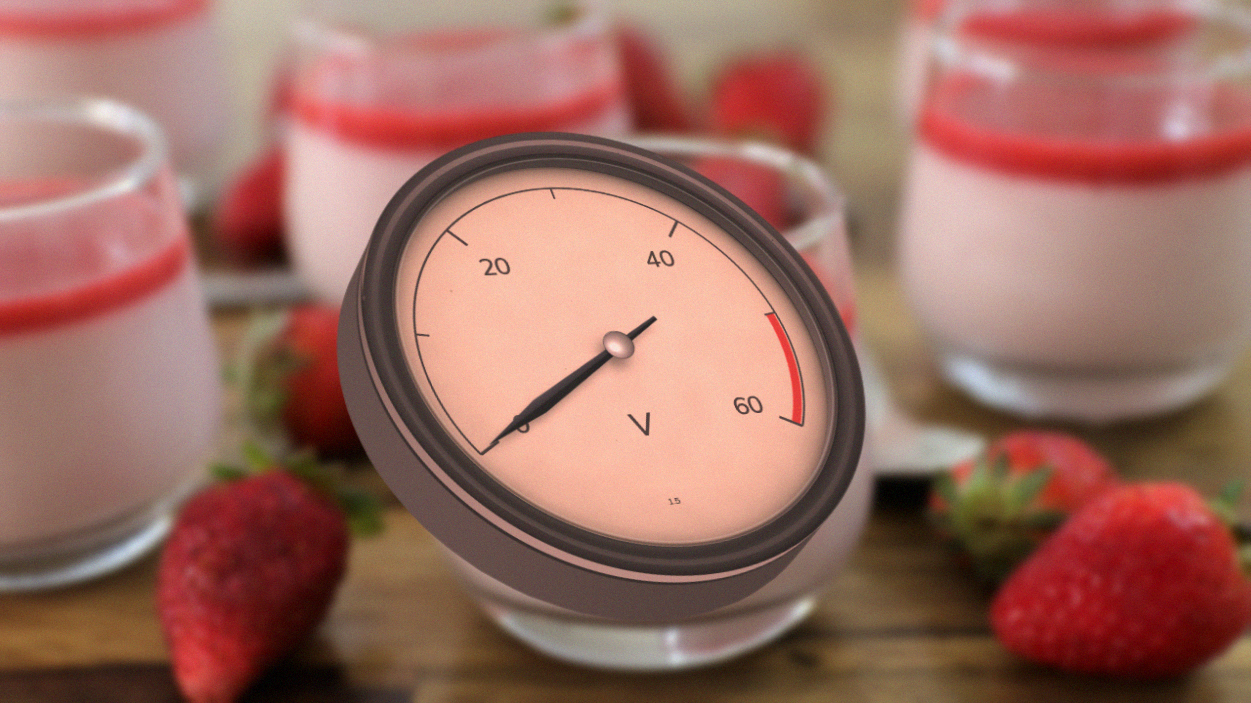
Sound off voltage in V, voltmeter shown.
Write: 0 V
